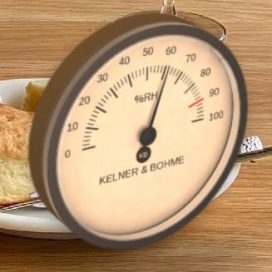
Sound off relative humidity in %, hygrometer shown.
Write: 60 %
